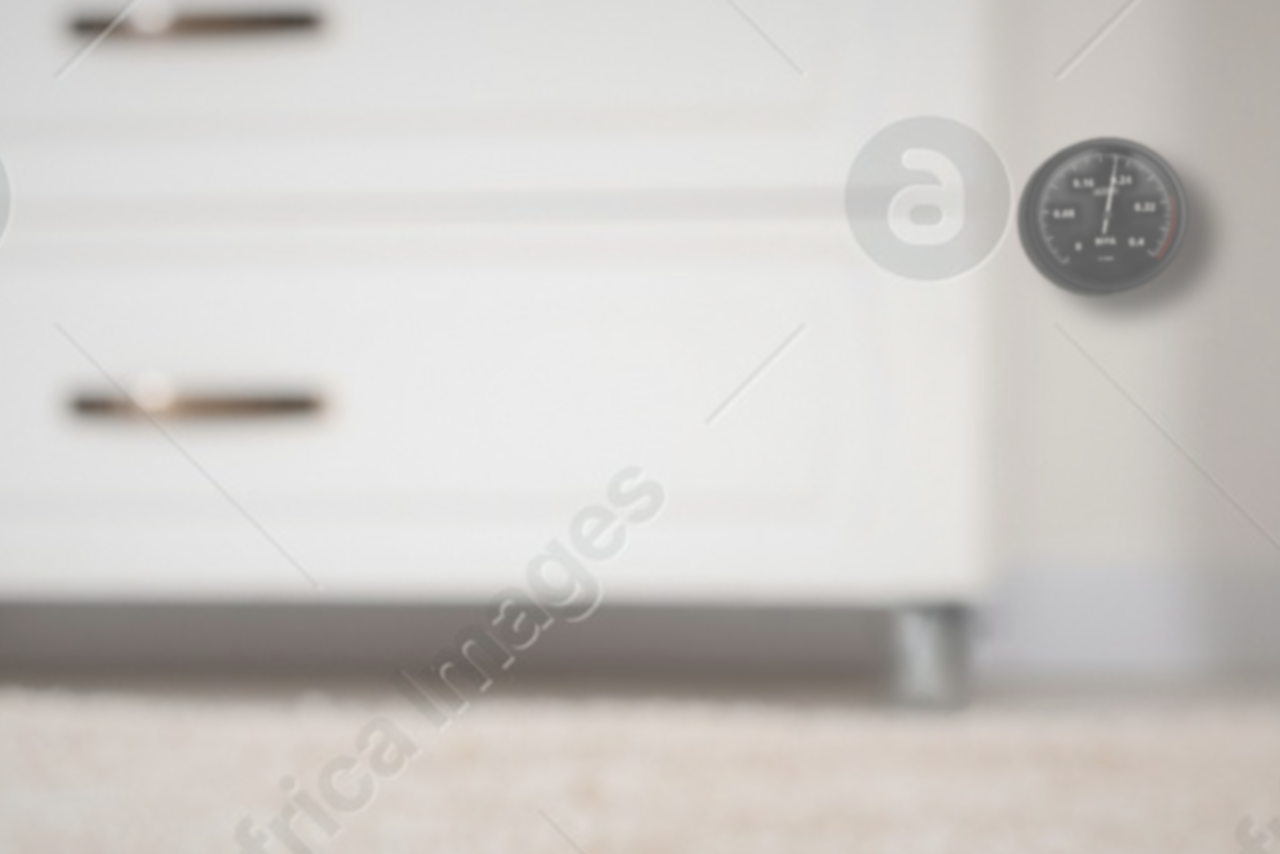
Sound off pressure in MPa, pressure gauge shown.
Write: 0.22 MPa
